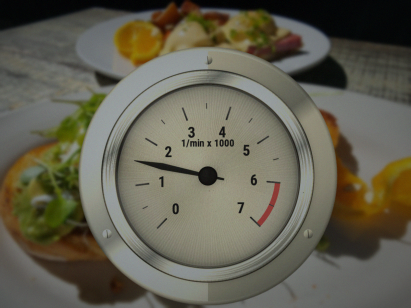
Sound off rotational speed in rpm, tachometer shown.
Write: 1500 rpm
